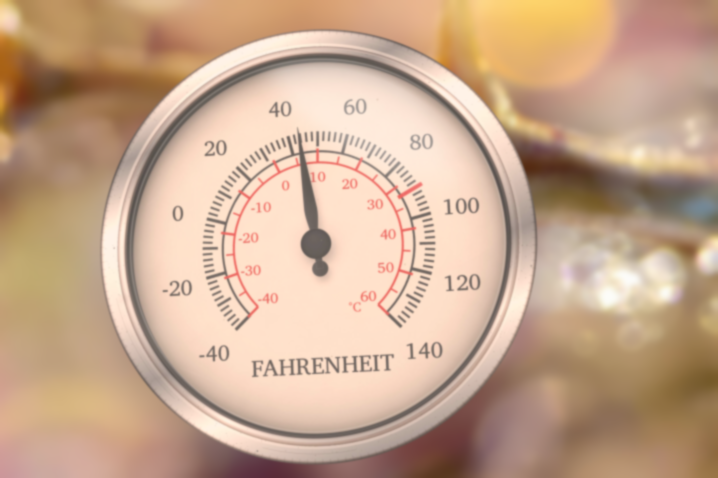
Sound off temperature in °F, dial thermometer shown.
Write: 44 °F
